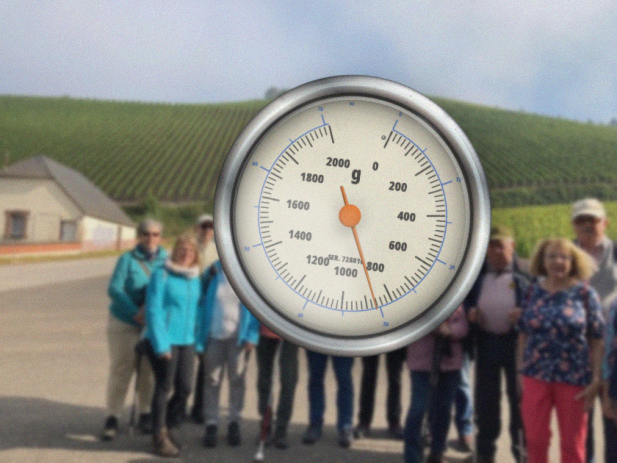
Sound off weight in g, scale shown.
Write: 860 g
